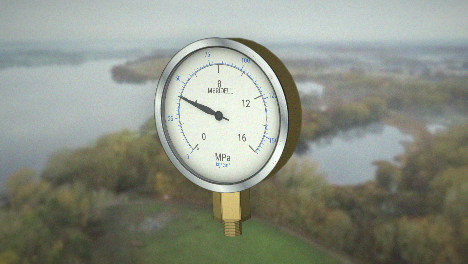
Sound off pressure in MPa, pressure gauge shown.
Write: 4 MPa
